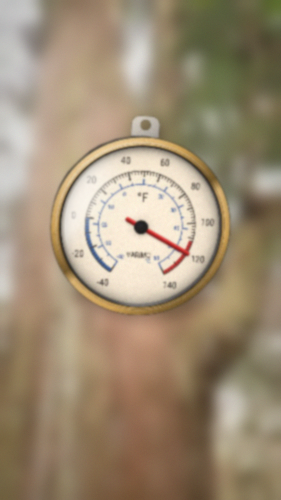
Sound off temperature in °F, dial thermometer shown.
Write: 120 °F
